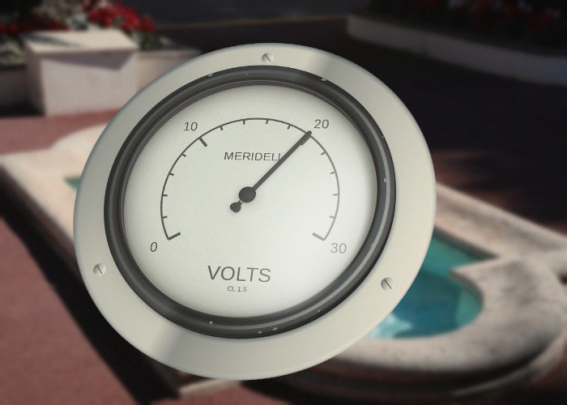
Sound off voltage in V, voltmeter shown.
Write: 20 V
